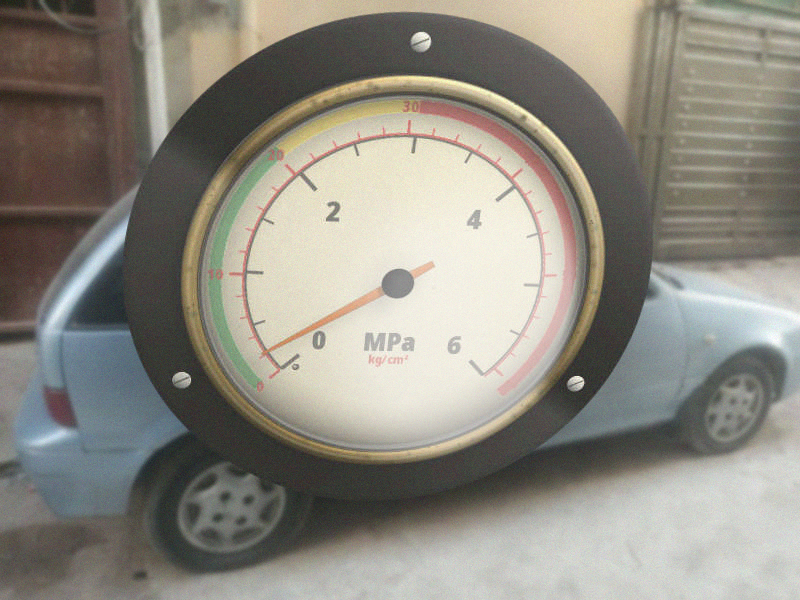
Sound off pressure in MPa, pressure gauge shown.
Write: 0.25 MPa
